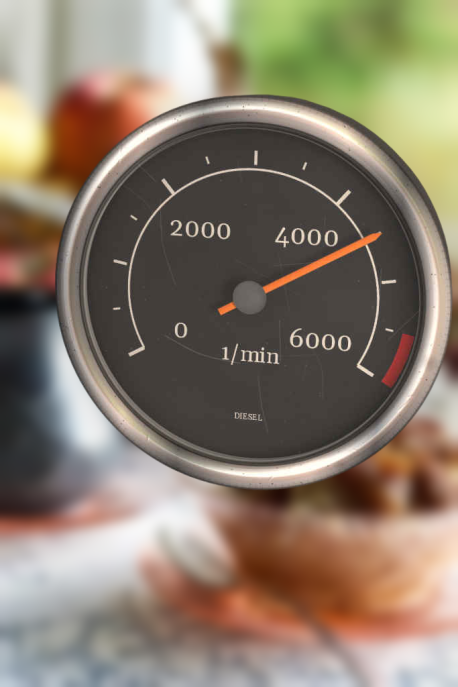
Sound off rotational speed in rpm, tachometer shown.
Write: 4500 rpm
